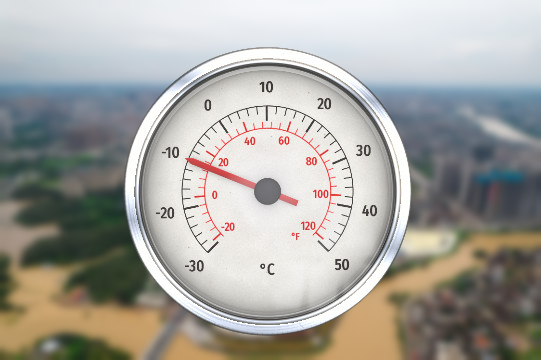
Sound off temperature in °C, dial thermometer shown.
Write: -10 °C
